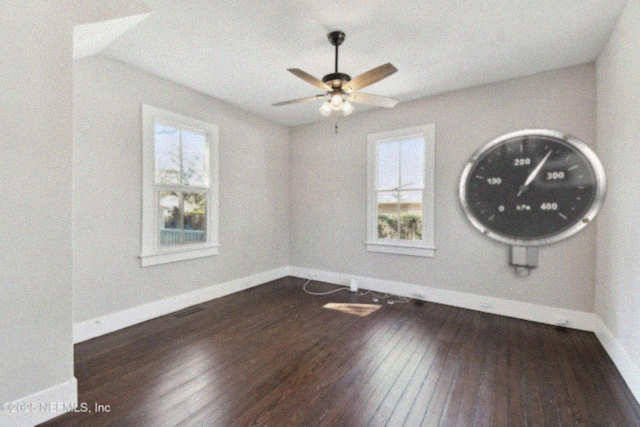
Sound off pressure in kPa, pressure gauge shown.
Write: 250 kPa
